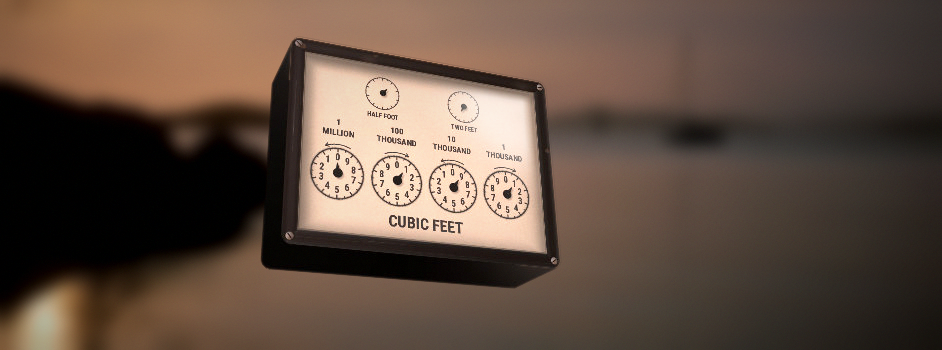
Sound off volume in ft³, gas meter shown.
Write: 9100 ft³
